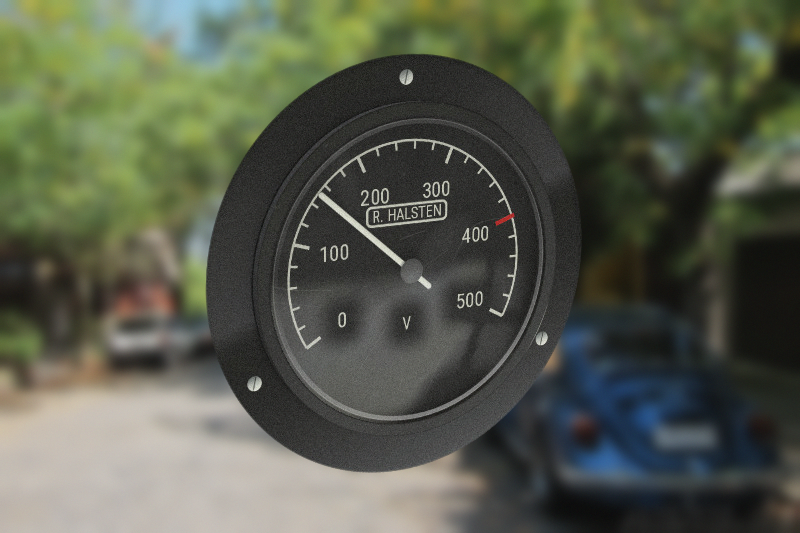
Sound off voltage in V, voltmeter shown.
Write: 150 V
